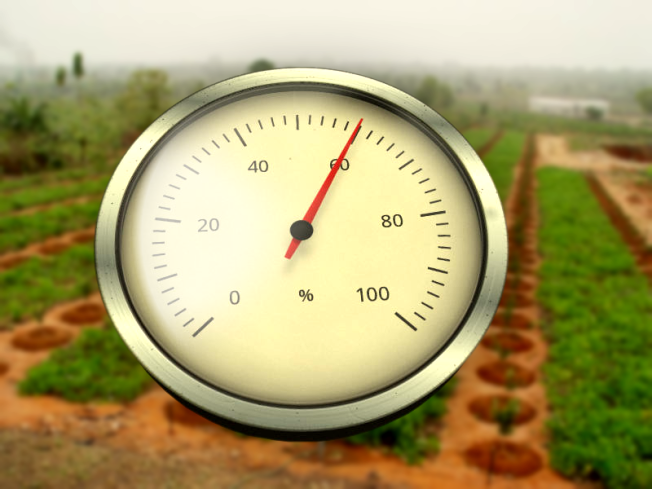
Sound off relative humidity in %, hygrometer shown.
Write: 60 %
